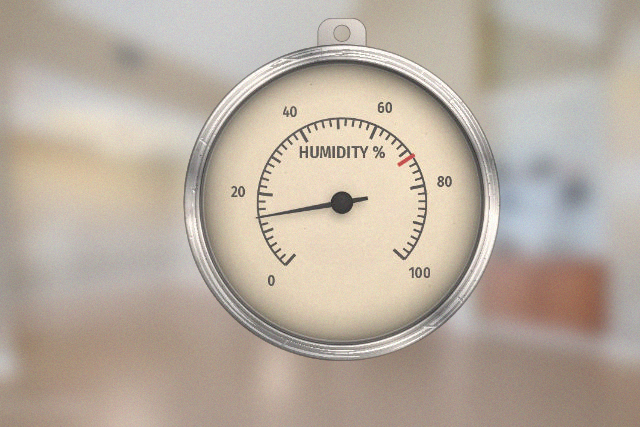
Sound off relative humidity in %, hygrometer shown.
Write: 14 %
